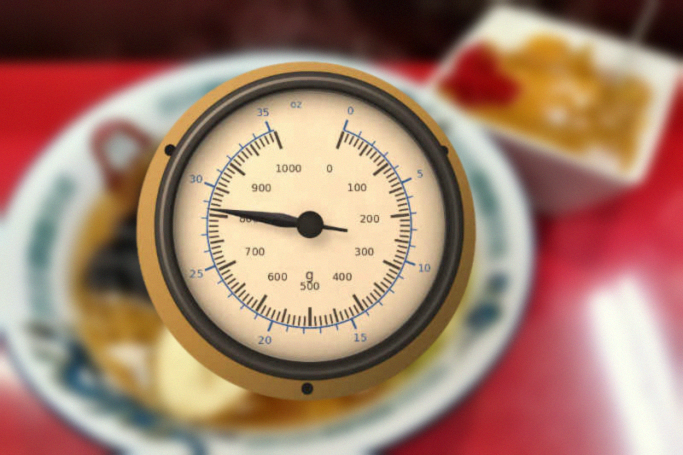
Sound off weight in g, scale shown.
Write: 810 g
